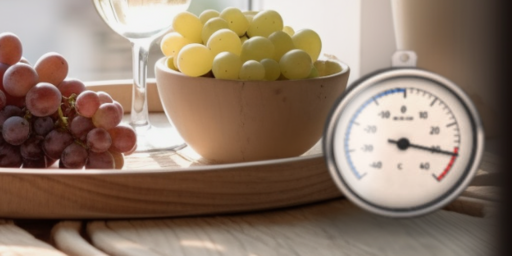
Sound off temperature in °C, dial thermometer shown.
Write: 30 °C
